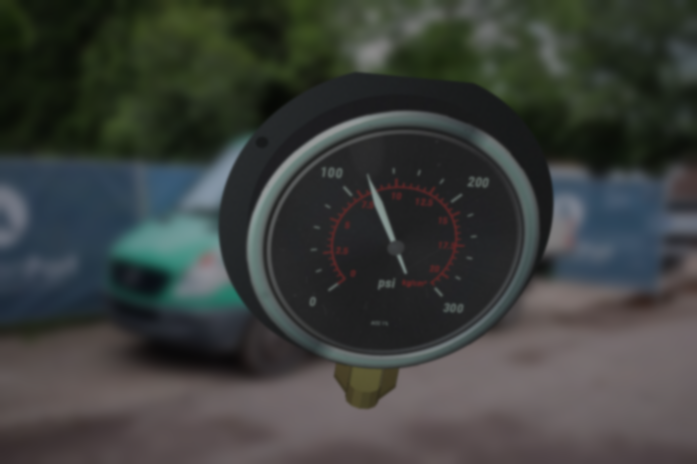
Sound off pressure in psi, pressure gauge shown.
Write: 120 psi
